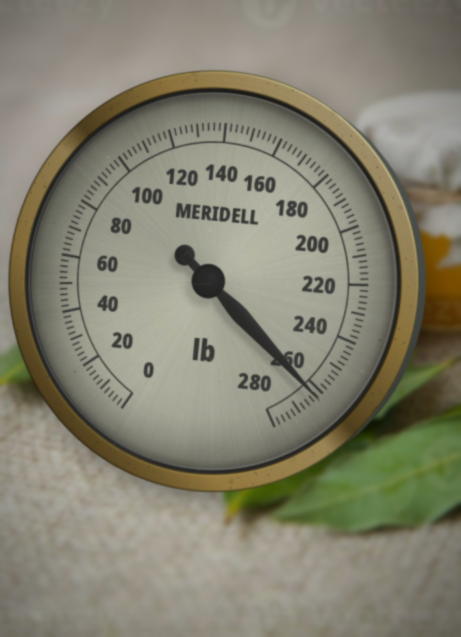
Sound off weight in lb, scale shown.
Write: 262 lb
